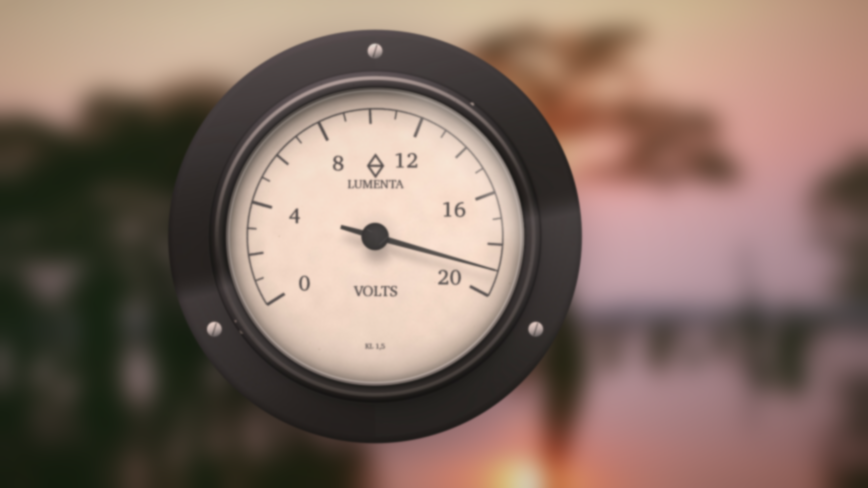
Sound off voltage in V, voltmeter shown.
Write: 19 V
